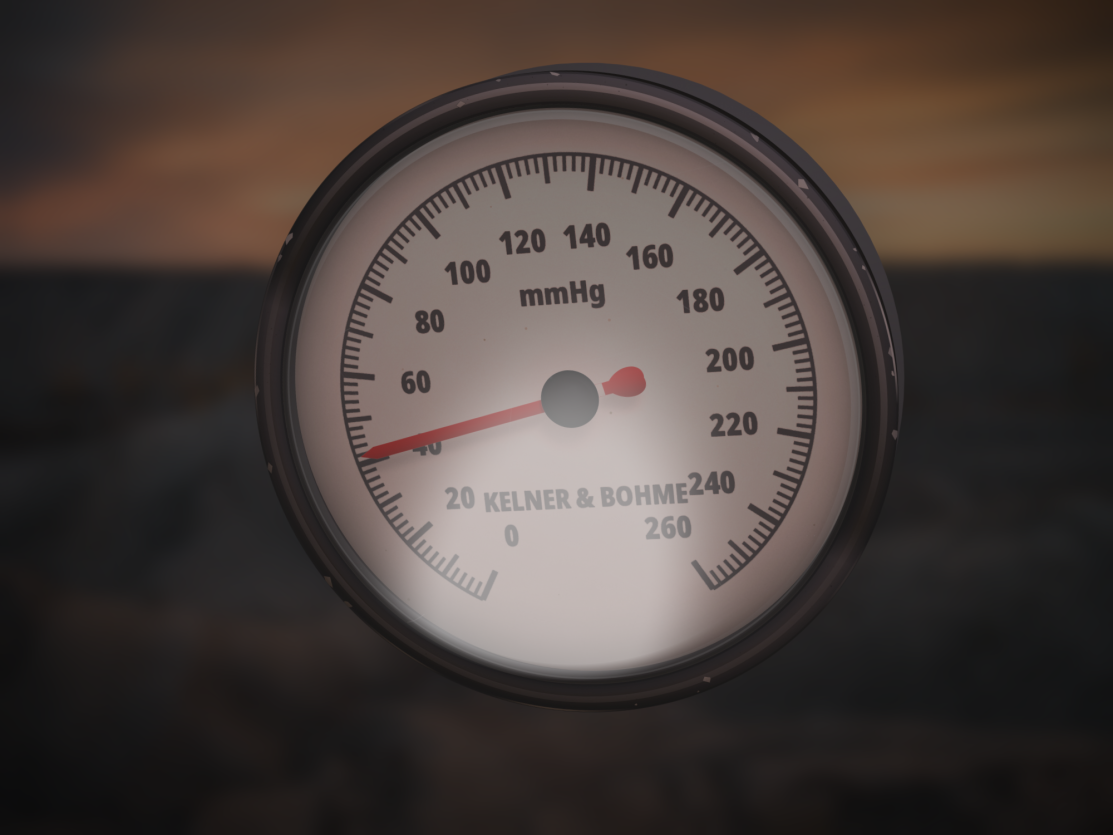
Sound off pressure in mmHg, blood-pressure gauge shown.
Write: 42 mmHg
